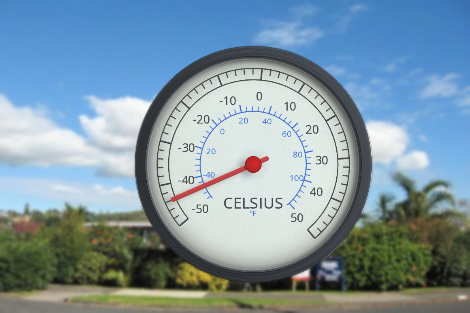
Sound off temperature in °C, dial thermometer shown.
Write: -44 °C
